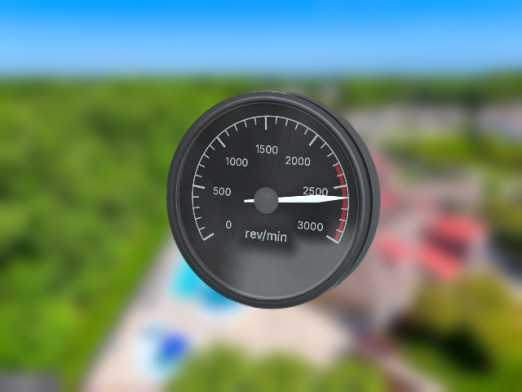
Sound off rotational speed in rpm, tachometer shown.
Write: 2600 rpm
